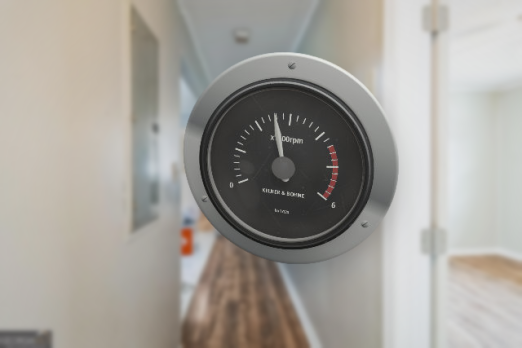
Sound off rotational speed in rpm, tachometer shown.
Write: 2600 rpm
